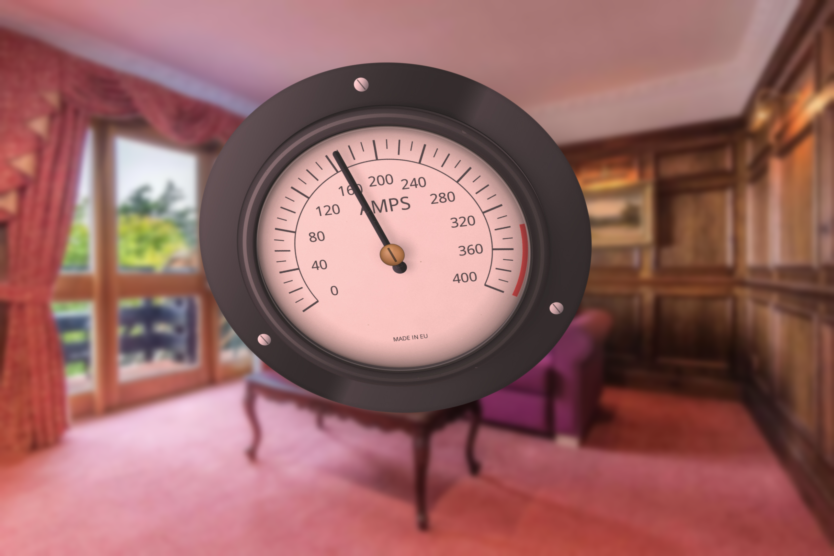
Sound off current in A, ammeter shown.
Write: 170 A
